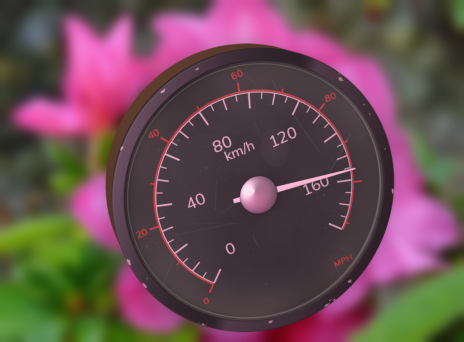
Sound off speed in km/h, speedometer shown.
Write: 155 km/h
